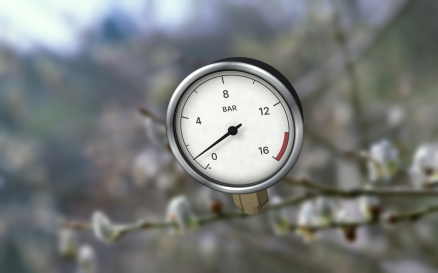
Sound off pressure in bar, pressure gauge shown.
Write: 1 bar
